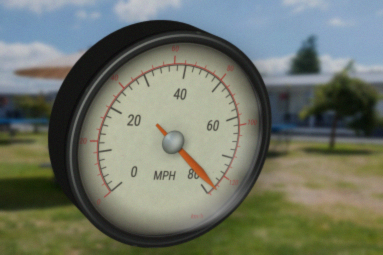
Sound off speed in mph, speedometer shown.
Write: 78 mph
